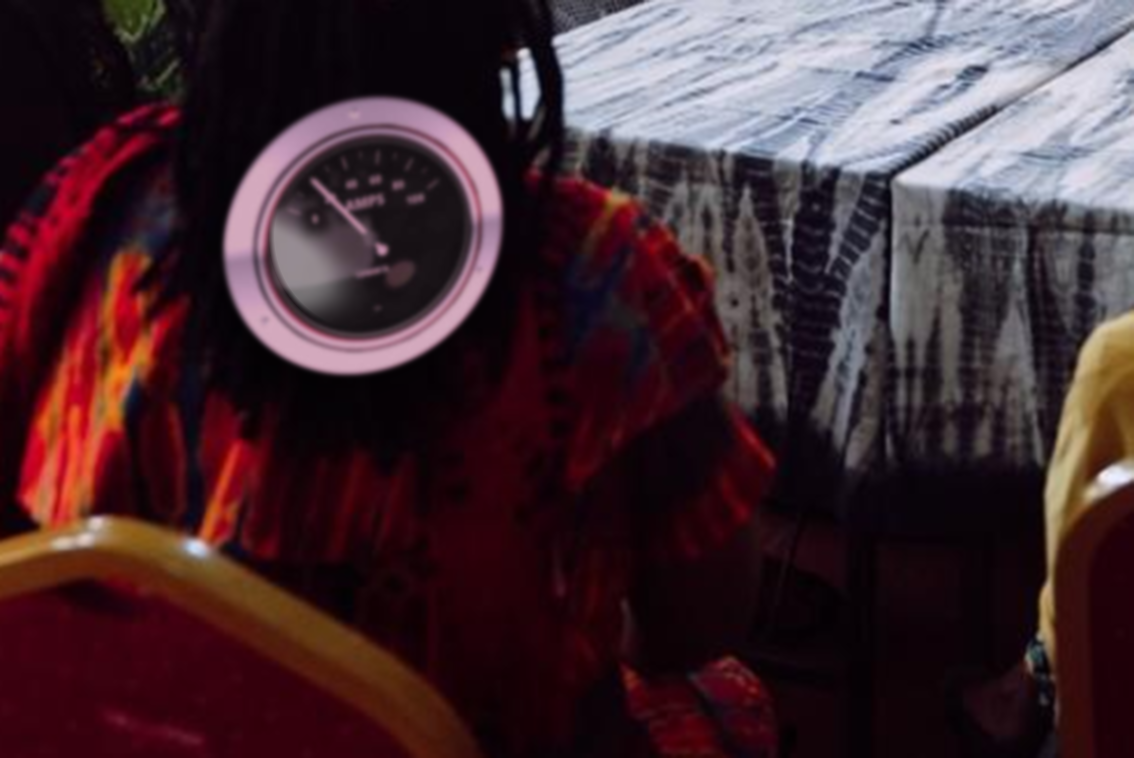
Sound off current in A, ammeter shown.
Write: 20 A
